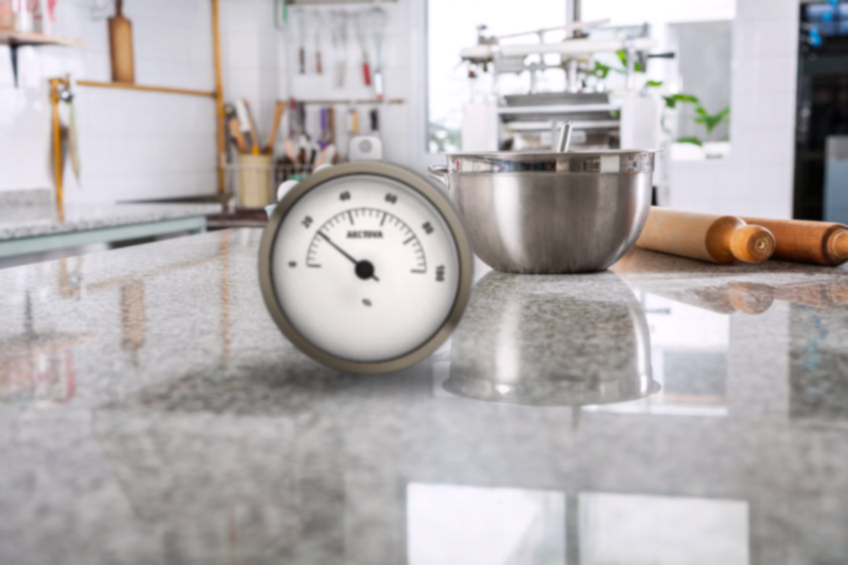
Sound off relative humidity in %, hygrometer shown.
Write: 20 %
